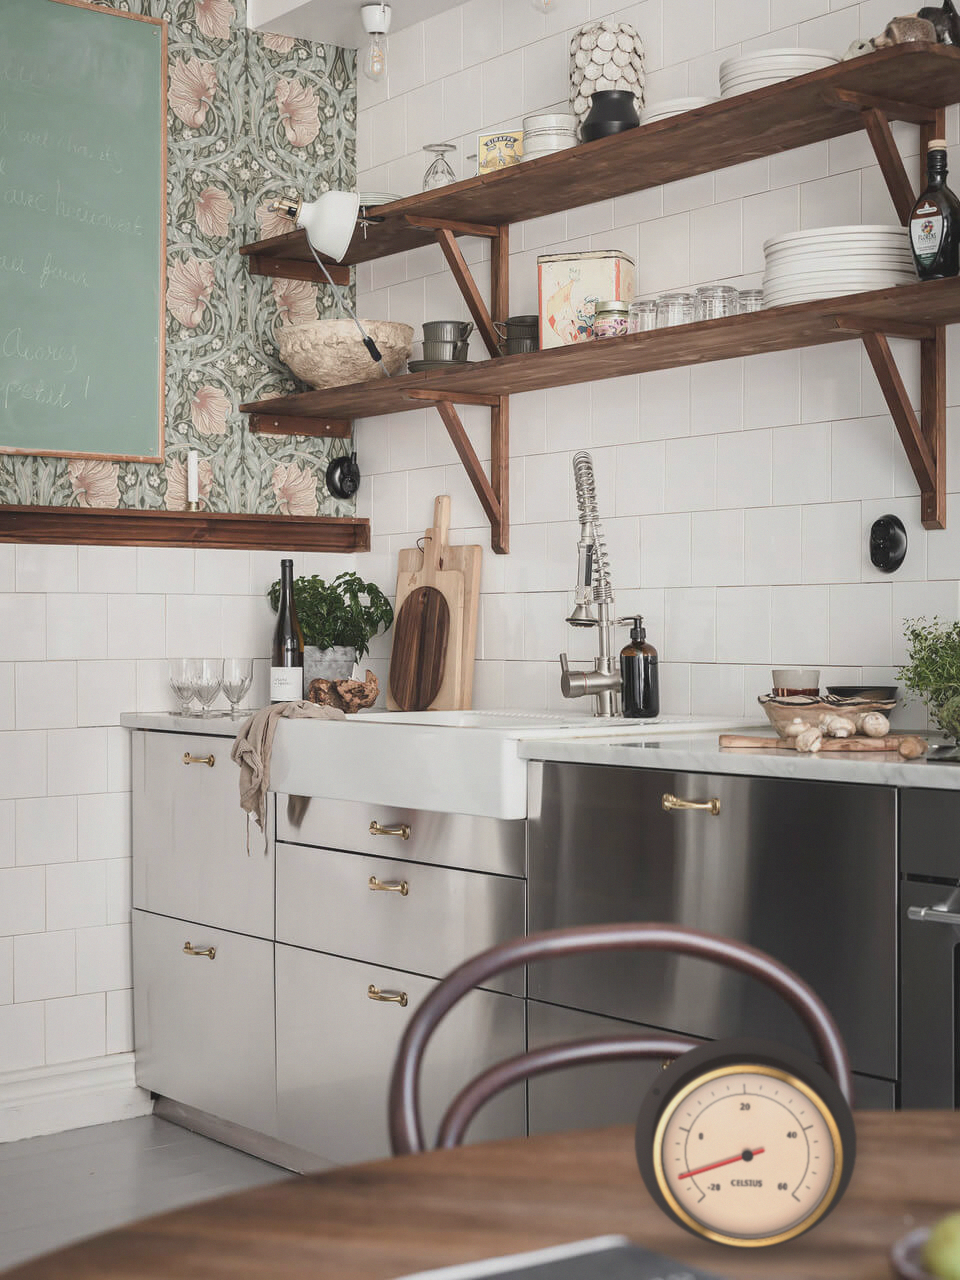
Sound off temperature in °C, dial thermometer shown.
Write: -12 °C
